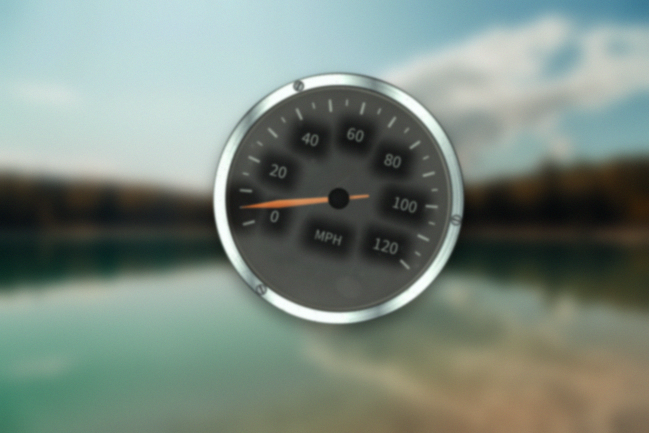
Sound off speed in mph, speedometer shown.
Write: 5 mph
